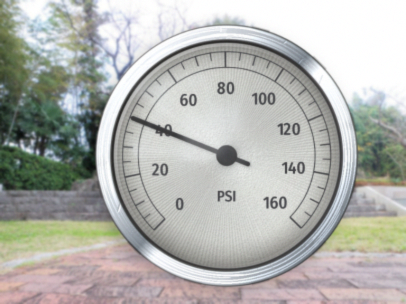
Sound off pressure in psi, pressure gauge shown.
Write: 40 psi
